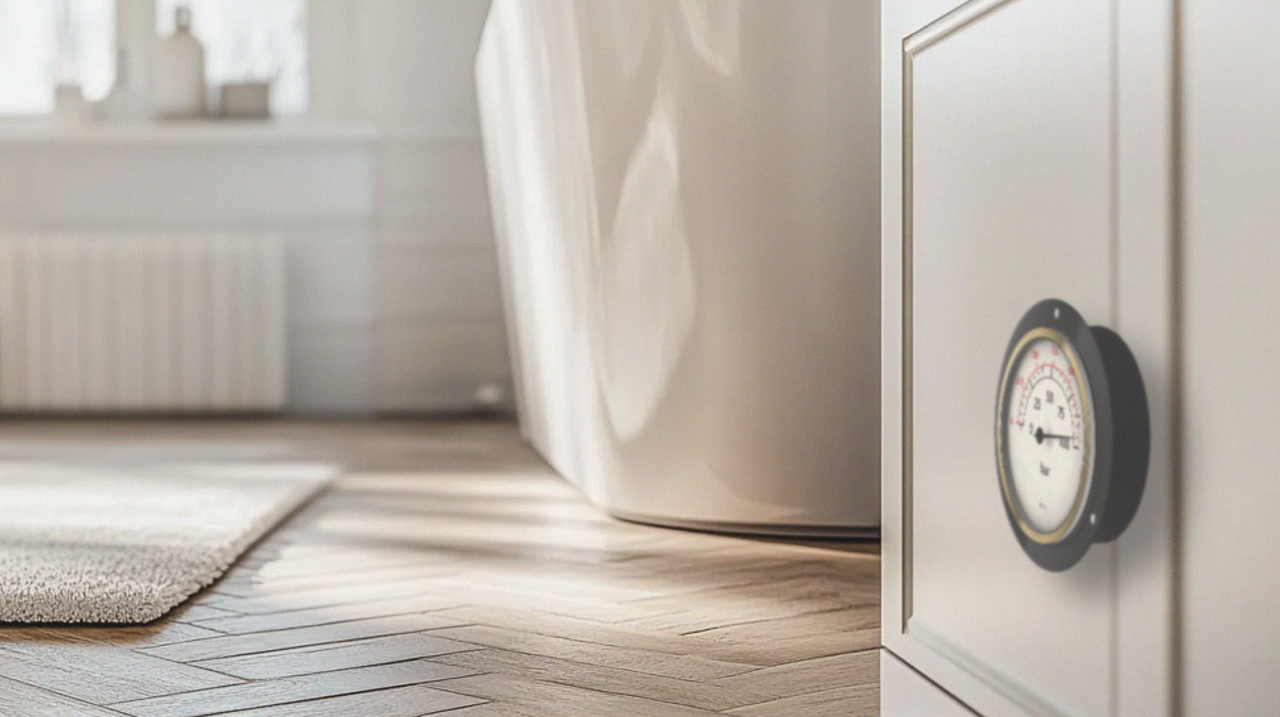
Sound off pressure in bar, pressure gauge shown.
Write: 95 bar
